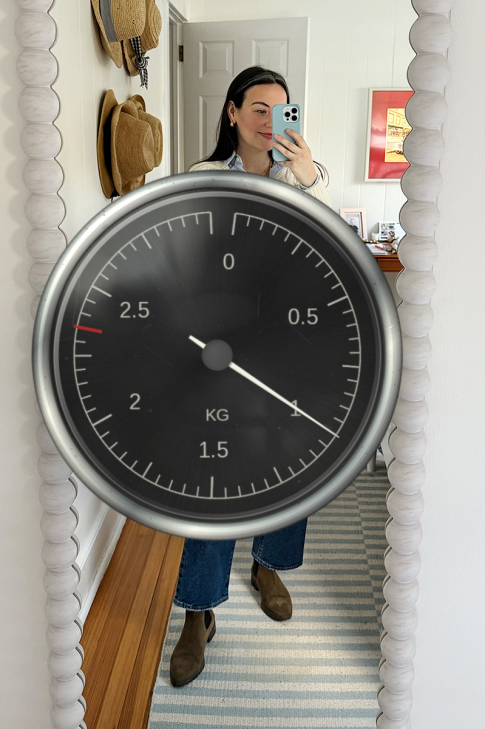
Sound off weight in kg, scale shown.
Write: 1 kg
